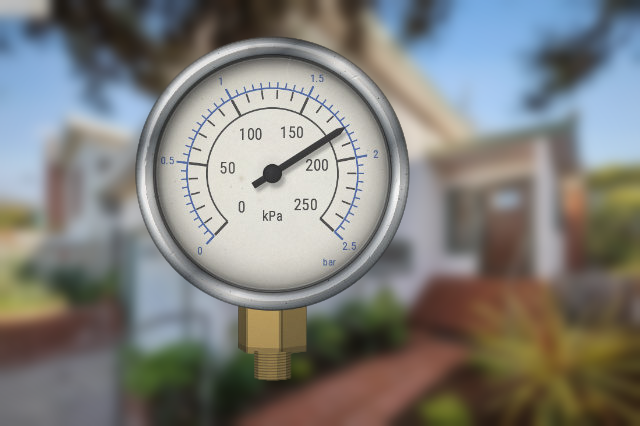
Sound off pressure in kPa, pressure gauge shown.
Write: 180 kPa
